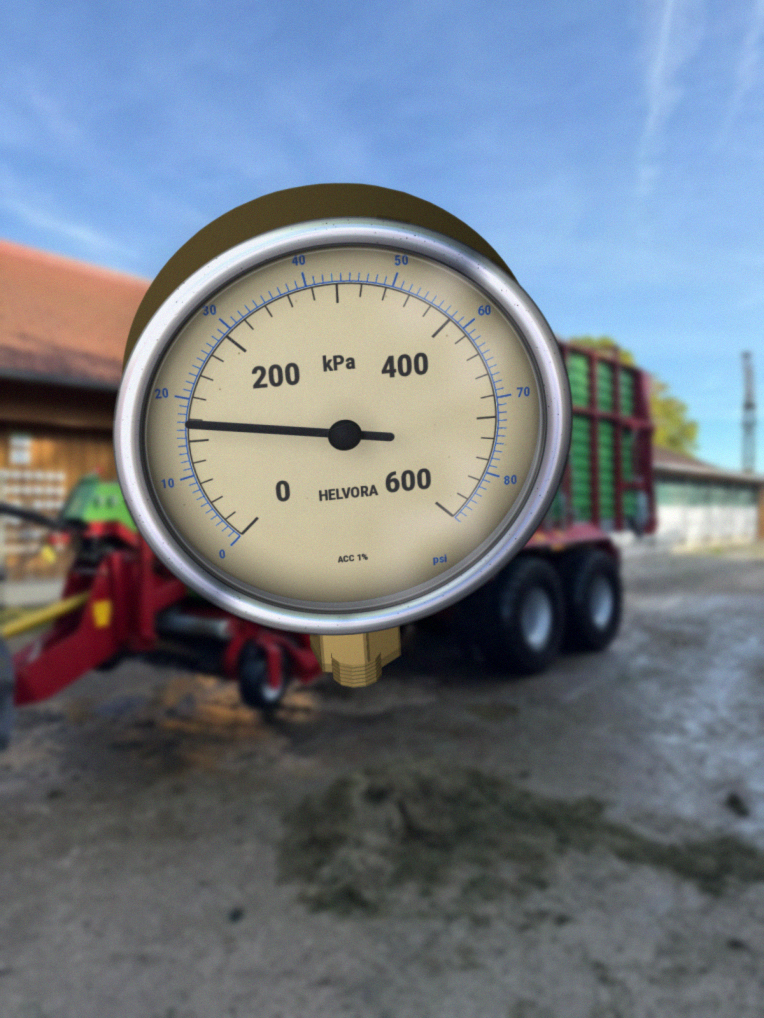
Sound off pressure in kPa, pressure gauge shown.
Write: 120 kPa
